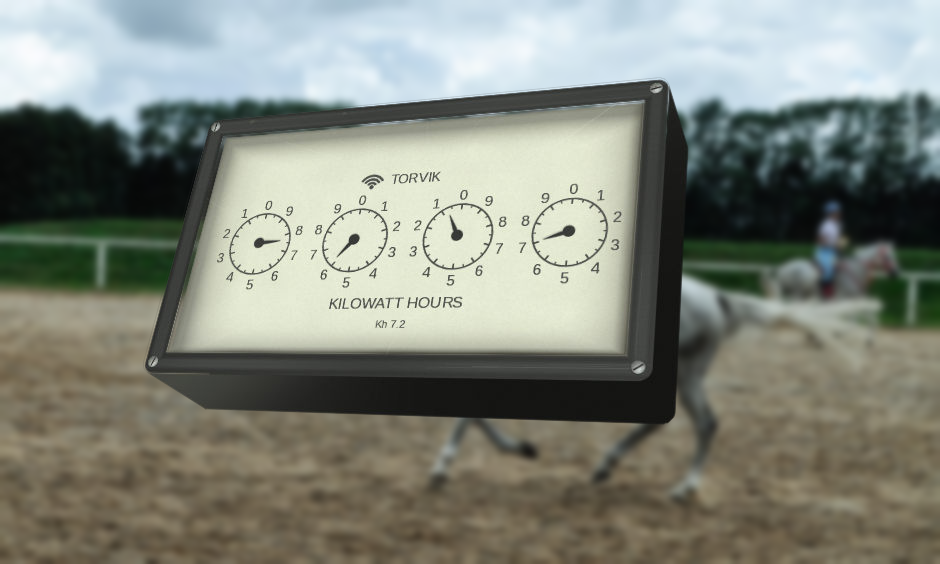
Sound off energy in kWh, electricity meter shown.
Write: 7607 kWh
